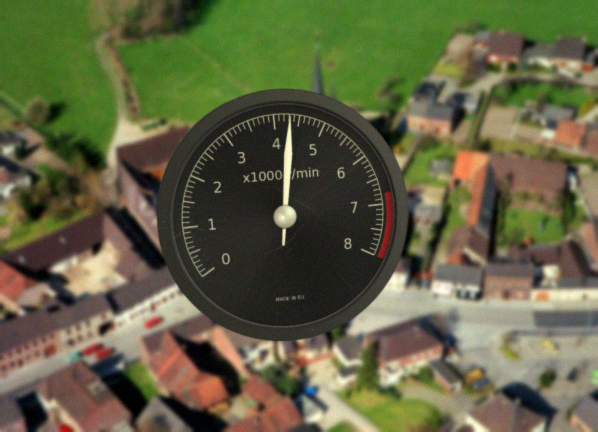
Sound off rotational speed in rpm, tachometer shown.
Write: 4300 rpm
